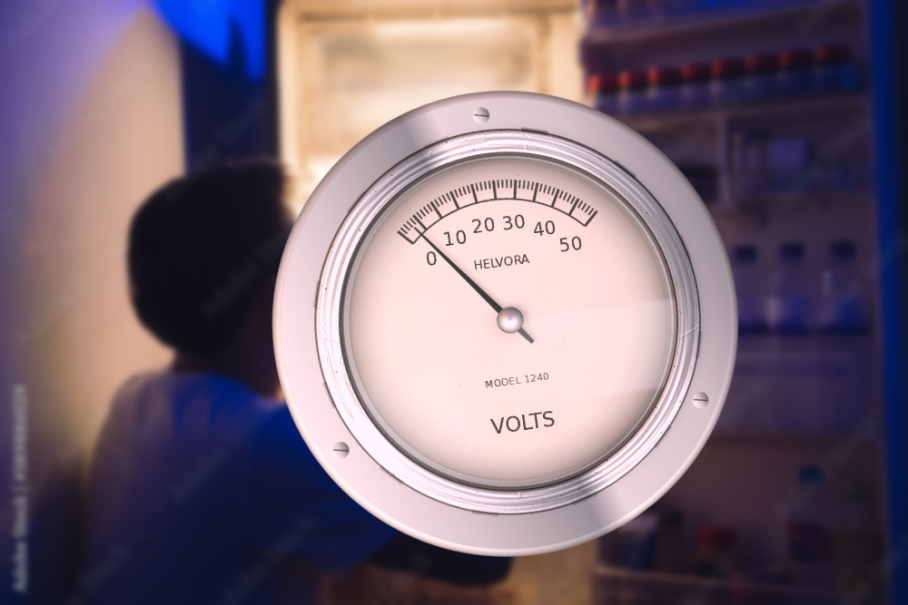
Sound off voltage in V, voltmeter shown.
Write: 3 V
